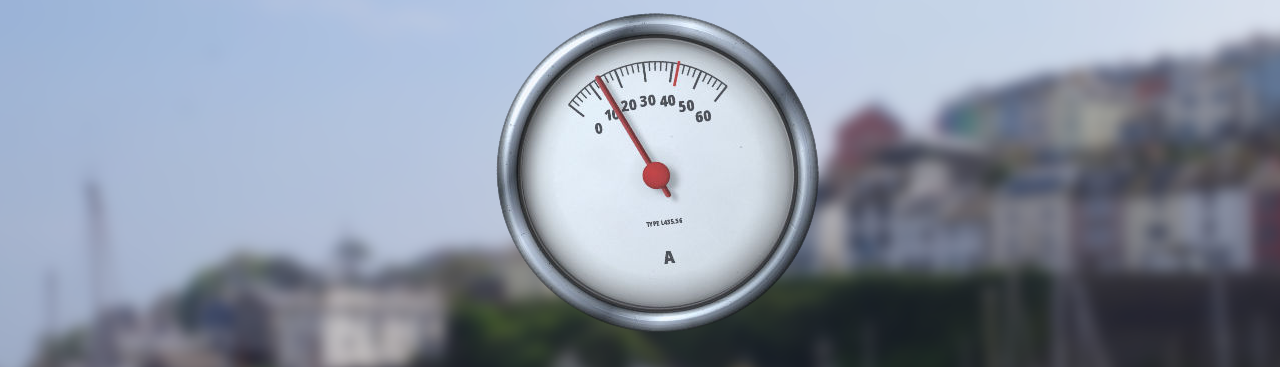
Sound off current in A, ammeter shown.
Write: 14 A
